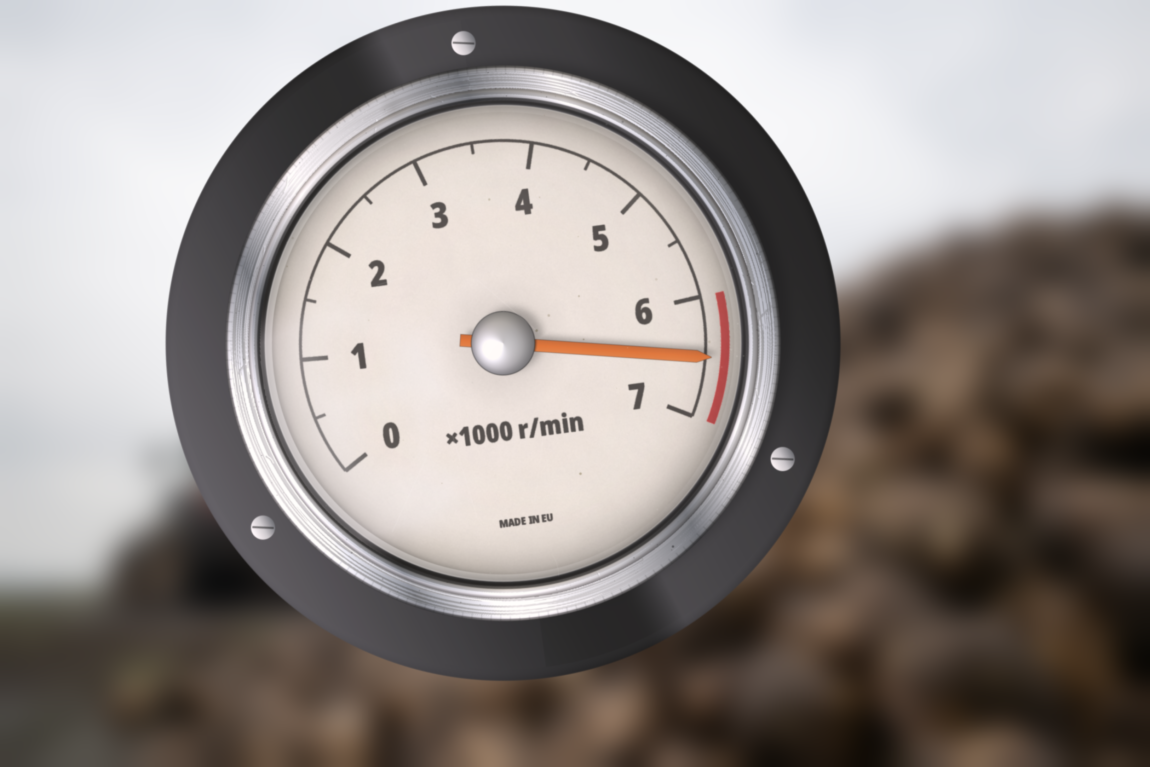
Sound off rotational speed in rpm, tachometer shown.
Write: 6500 rpm
